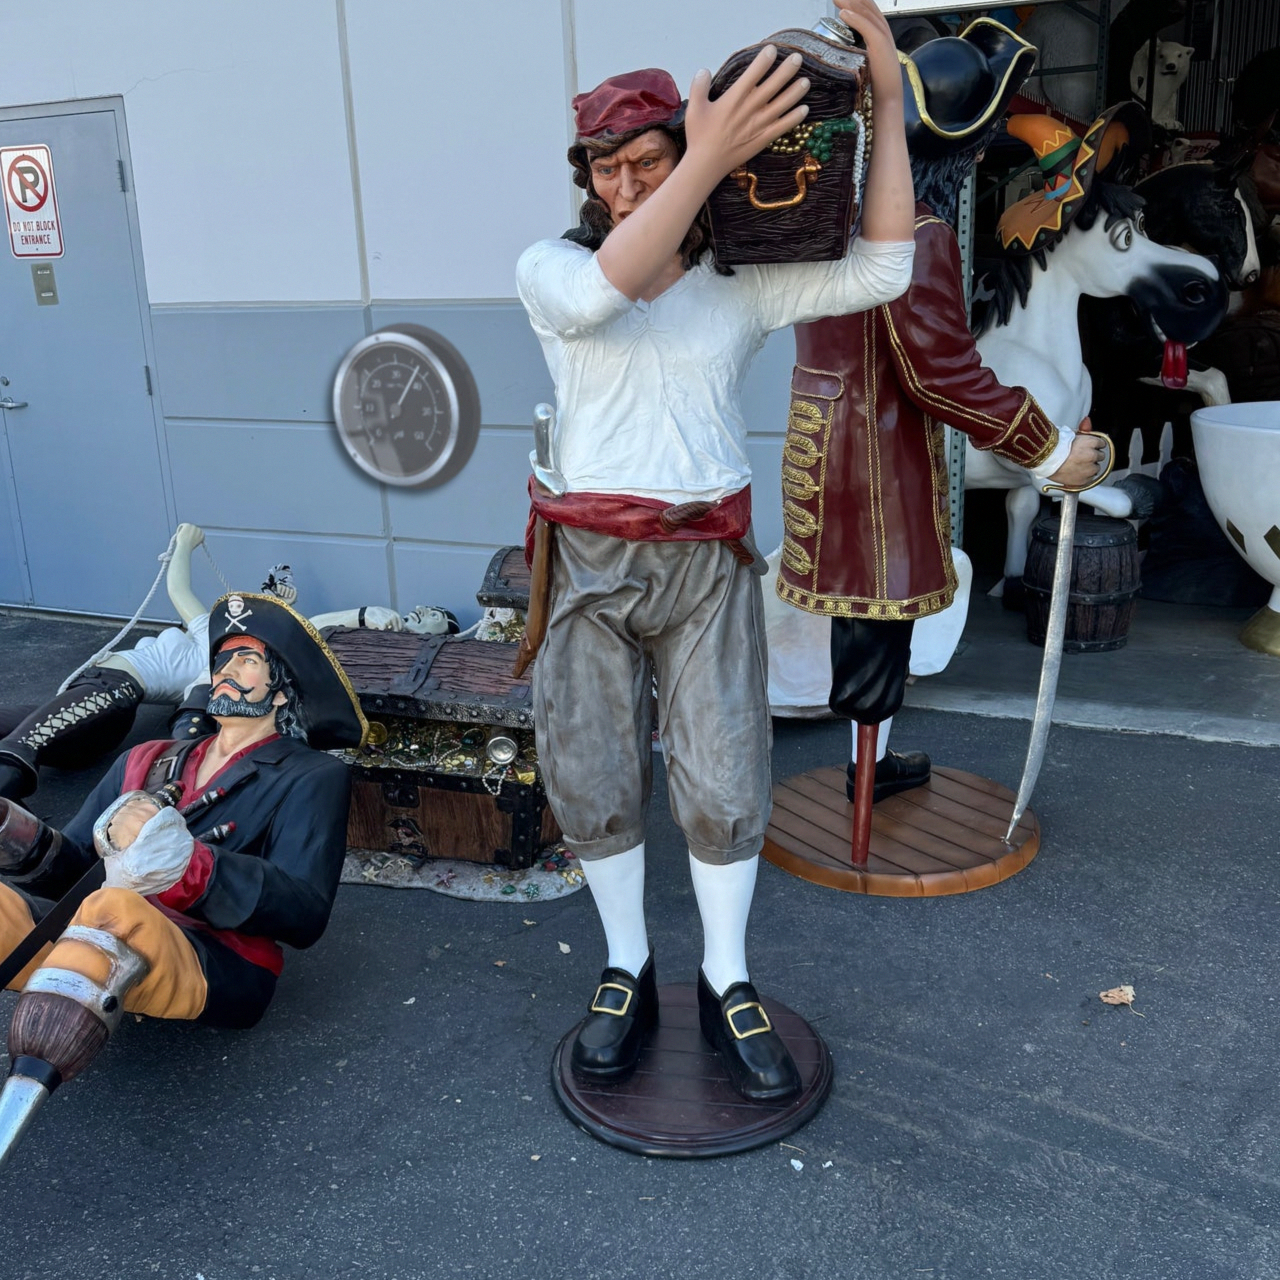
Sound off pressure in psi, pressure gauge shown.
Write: 37.5 psi
